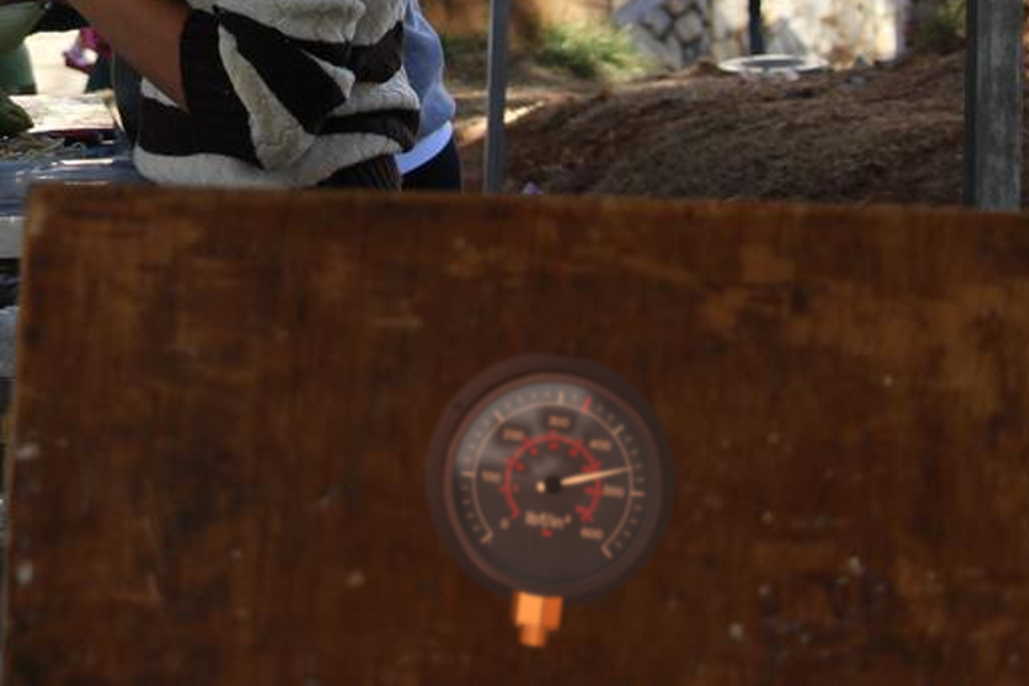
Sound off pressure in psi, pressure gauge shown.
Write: 460 psi
